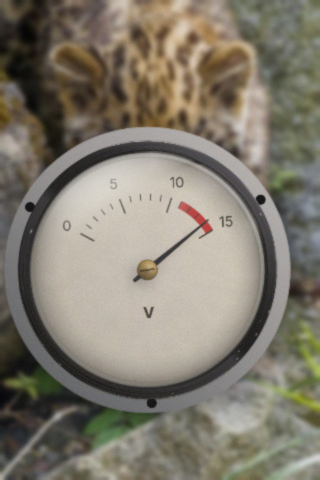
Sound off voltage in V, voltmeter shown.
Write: 14 V
